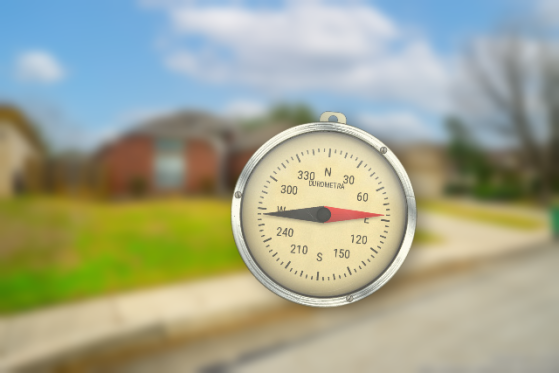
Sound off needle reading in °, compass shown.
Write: 85 °
